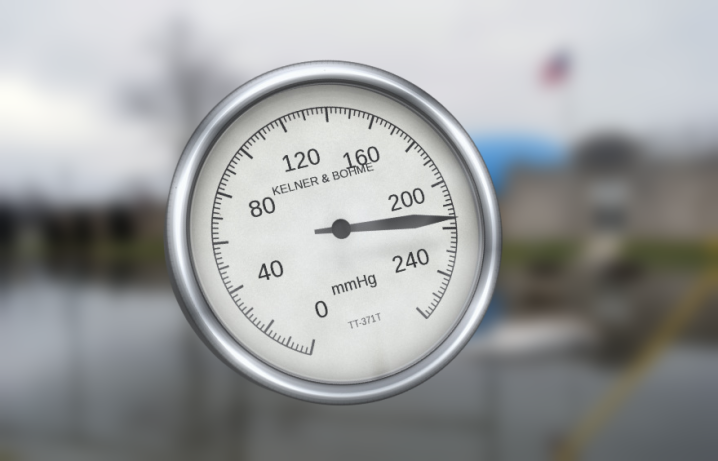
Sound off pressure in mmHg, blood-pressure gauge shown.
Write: 216 mmHg
